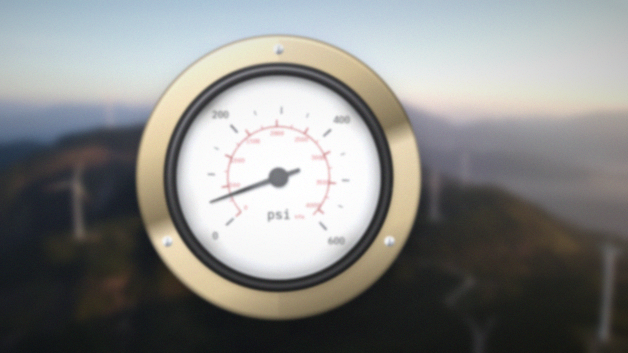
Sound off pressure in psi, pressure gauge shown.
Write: 50 psi
